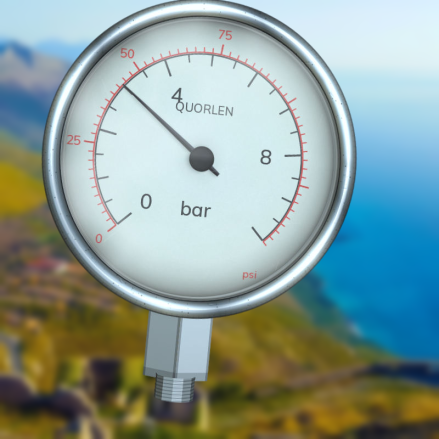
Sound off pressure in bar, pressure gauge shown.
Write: 3 bar
